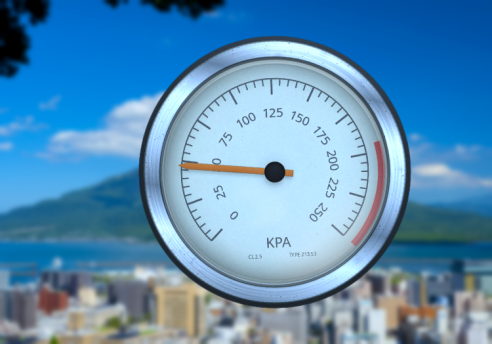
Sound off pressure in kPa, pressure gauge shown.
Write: 47.5 kPa
